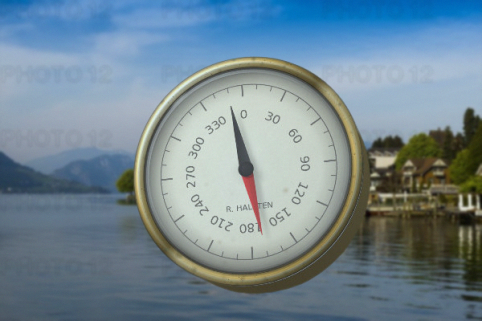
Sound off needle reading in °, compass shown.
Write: 170 °
